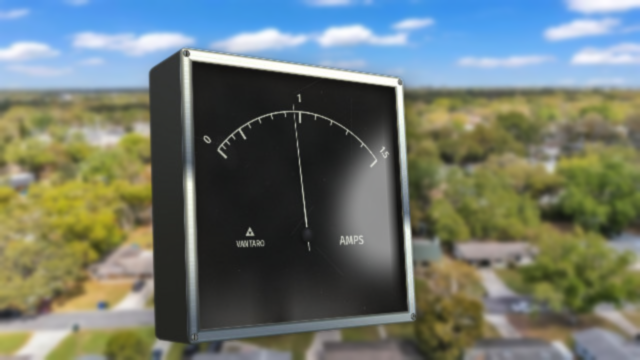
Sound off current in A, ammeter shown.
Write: 0.95 A
